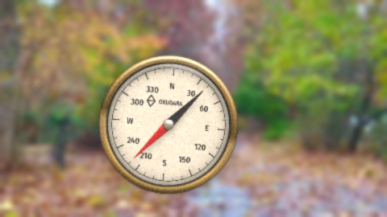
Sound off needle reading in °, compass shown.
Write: 220 °
